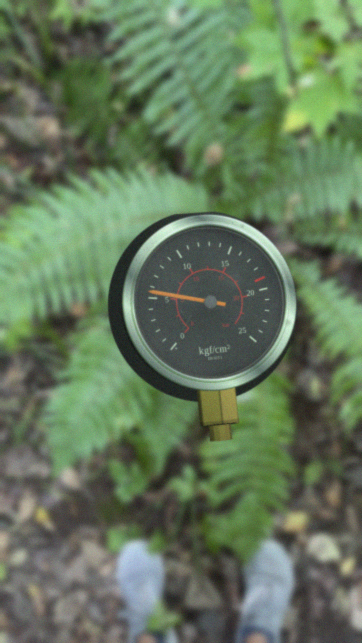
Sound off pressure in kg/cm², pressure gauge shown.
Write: 5.5 kg/cm²
